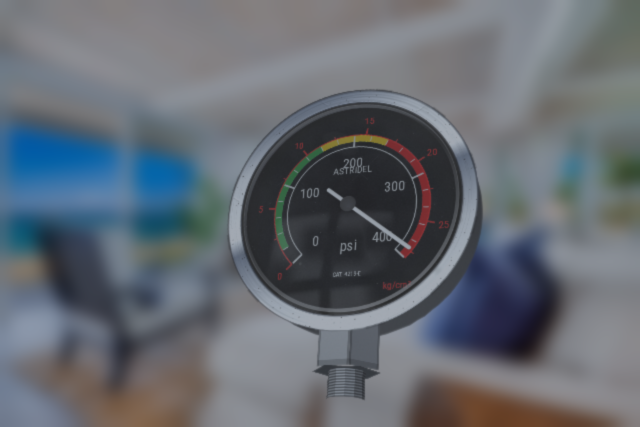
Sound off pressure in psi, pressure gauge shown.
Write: 390 psi
